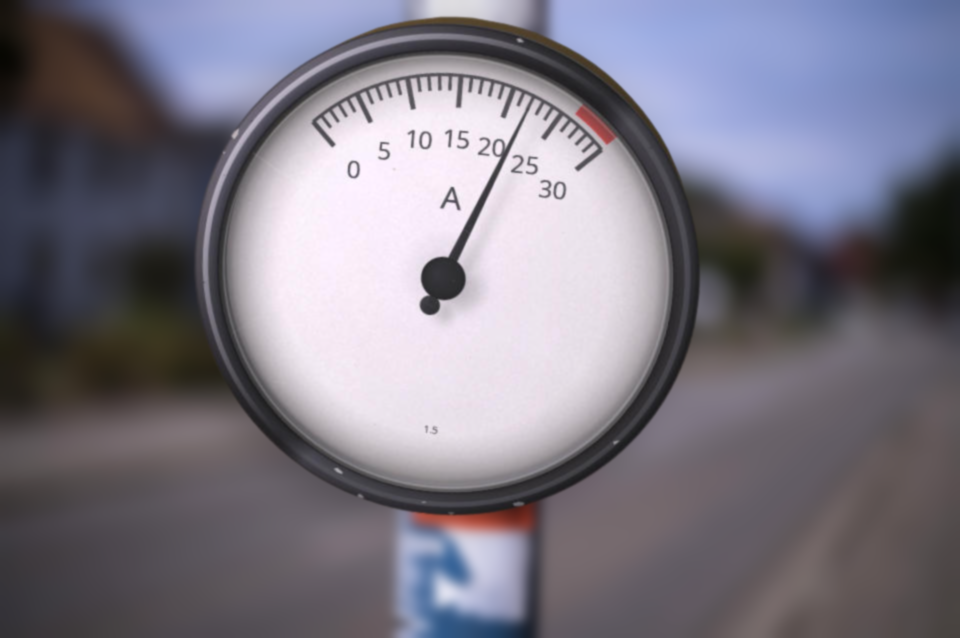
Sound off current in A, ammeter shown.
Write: 22 A
